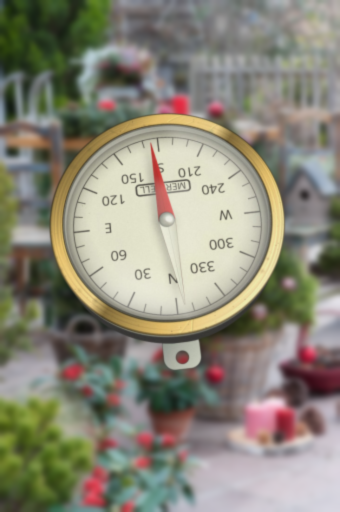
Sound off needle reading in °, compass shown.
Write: 175 °
